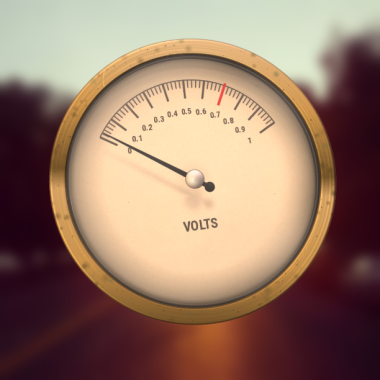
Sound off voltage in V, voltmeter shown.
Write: 0.02 V
